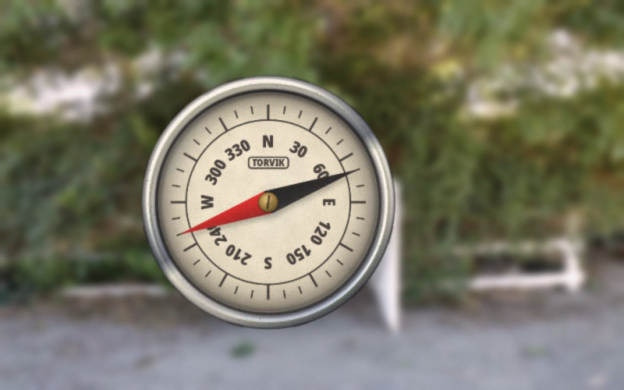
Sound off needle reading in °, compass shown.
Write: 250 °
